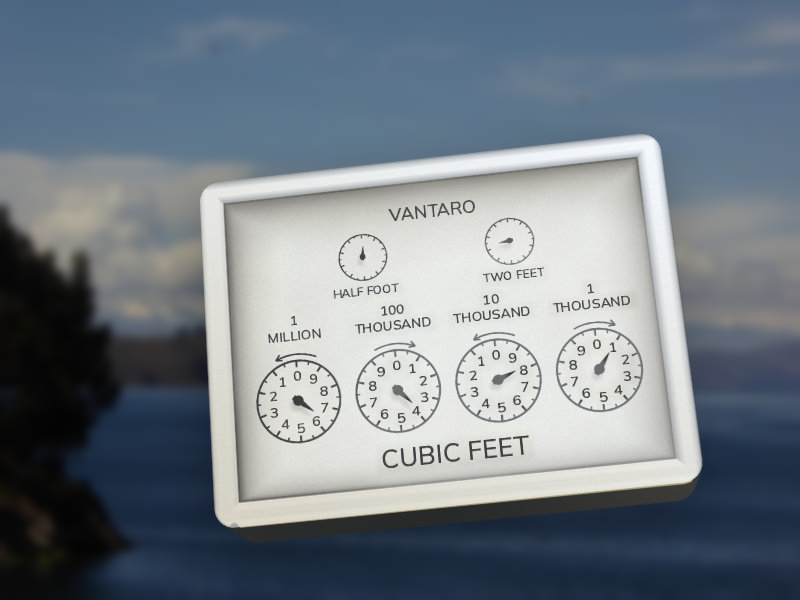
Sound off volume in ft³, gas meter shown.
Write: 638100 ft³
